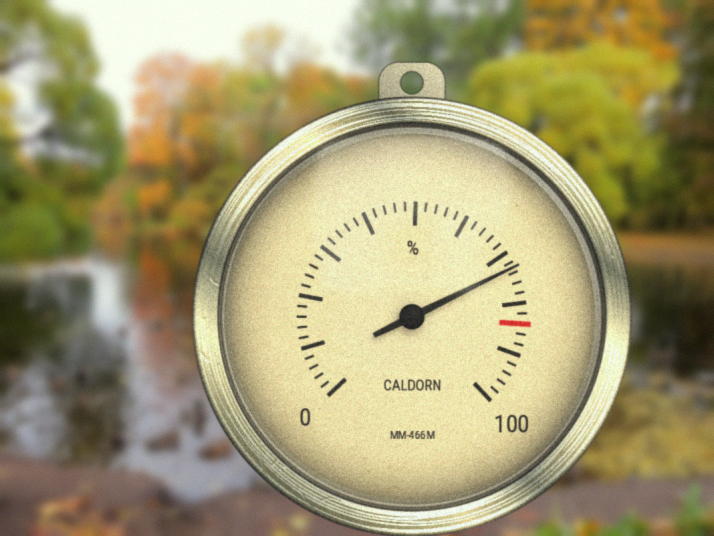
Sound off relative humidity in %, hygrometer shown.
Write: 73 %
